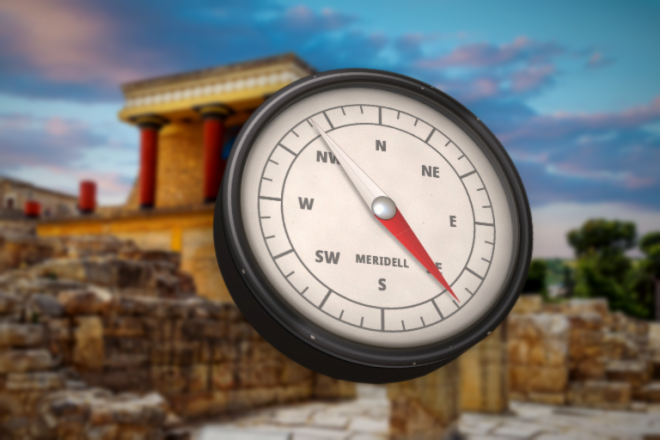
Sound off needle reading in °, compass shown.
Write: 140 °
